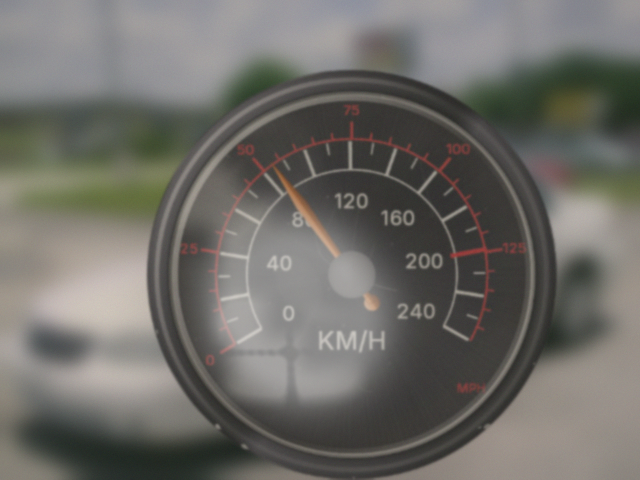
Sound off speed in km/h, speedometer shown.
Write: 85 km/h
